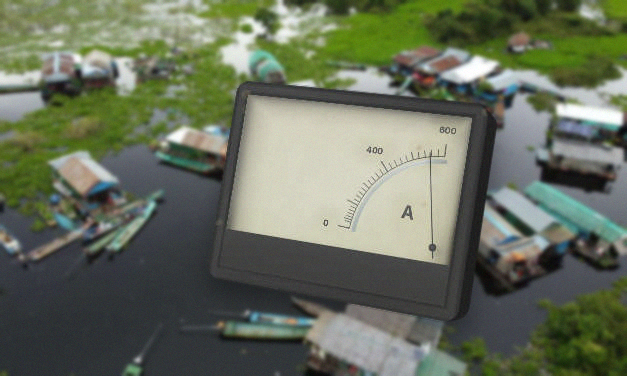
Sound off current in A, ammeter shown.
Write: 560 A
